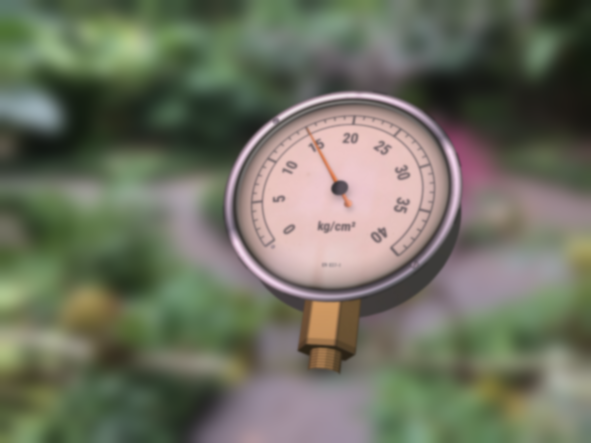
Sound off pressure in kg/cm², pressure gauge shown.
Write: 15 kg/cm²
